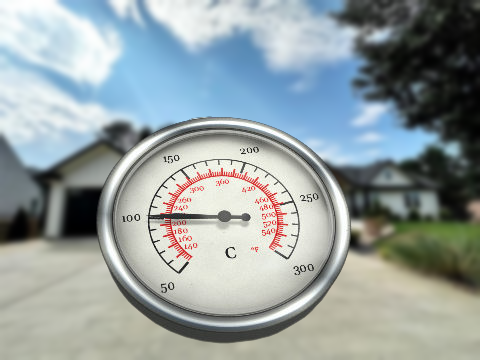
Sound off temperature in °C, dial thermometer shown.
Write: 100 °C
